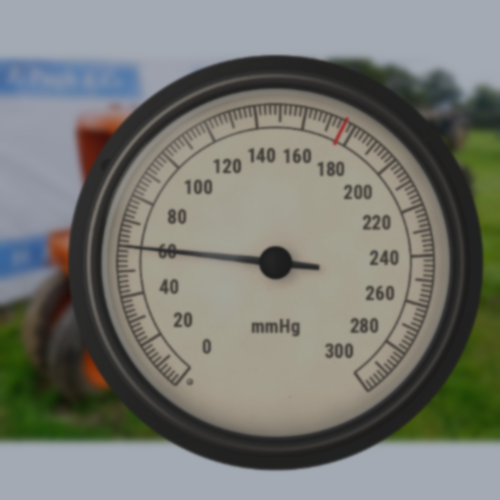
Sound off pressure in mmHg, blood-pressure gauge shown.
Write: 60 mmHg
